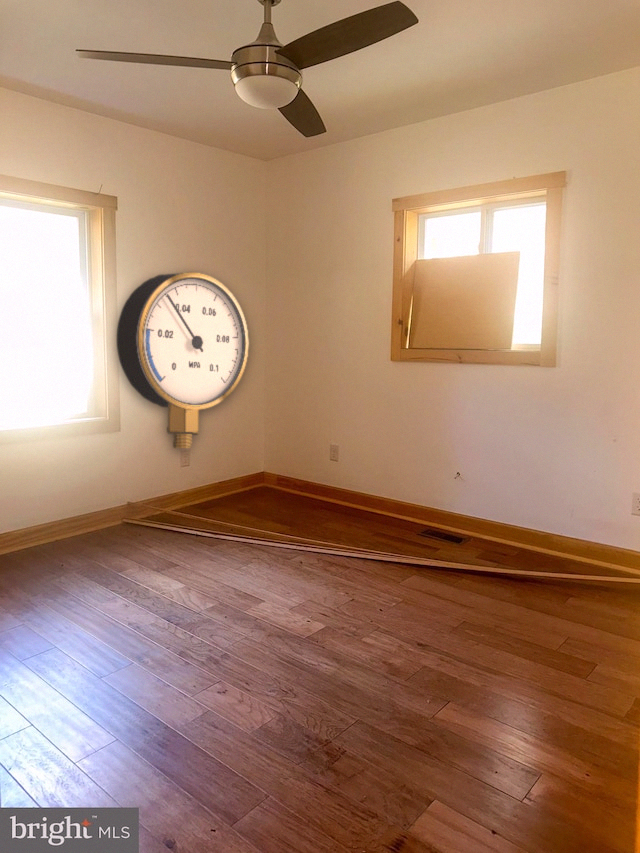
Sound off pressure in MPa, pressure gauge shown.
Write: 0.035 MPa
